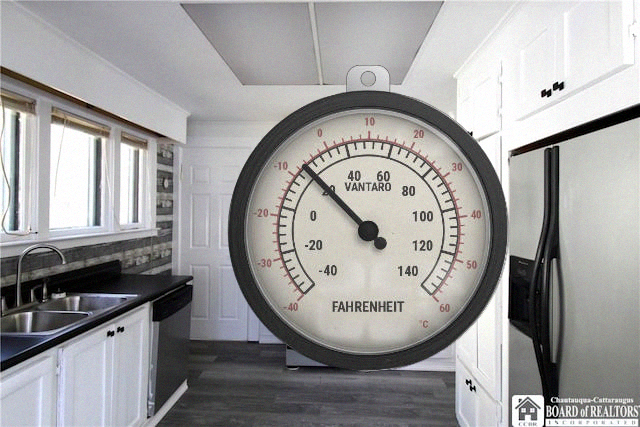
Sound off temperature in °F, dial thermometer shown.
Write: 20 °F
